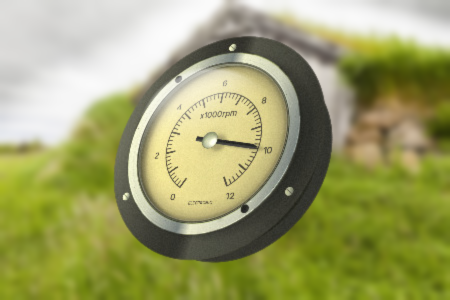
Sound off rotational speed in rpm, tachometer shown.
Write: 10000 rpm
